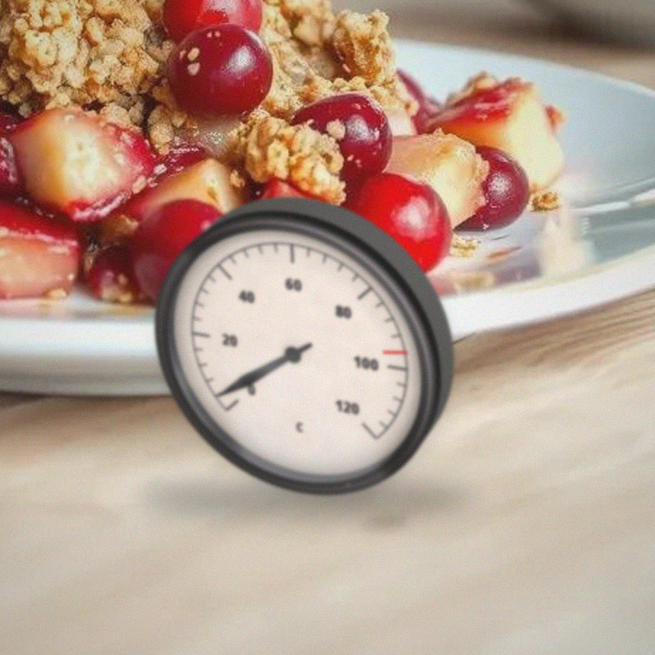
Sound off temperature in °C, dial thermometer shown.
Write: 4 °C
